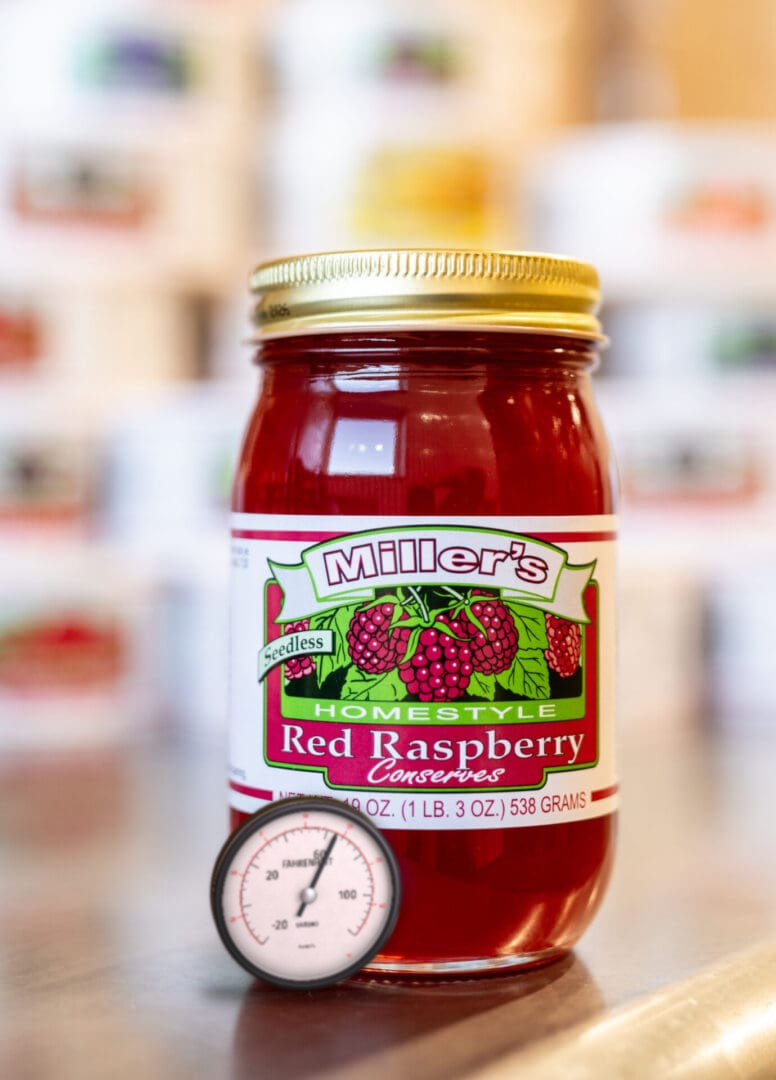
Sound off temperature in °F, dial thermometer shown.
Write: 64 °F
